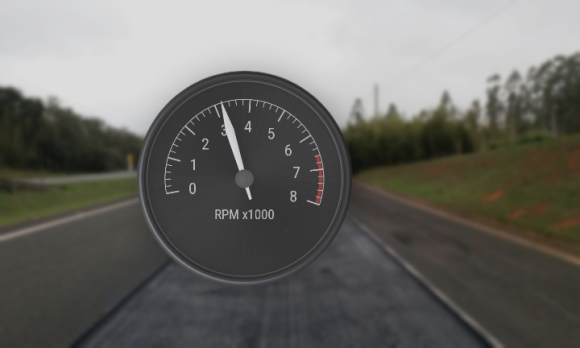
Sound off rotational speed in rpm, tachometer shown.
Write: 3200 rpm
